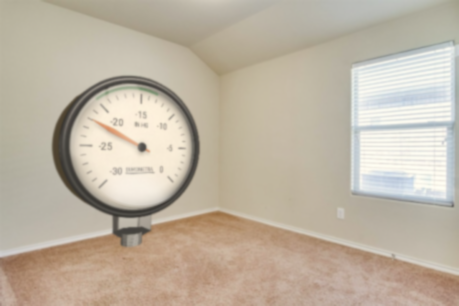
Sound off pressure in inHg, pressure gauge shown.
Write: -22 inHg
